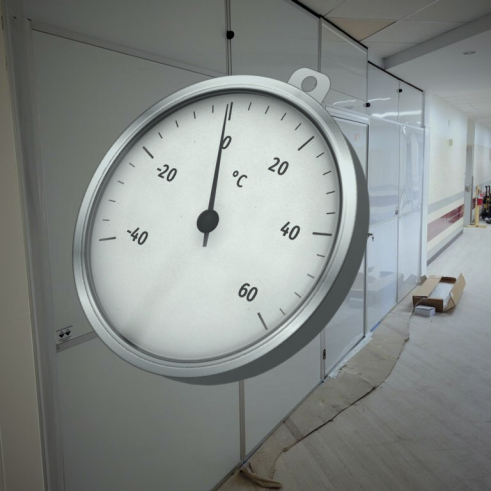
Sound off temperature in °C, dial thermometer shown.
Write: 0 °C
